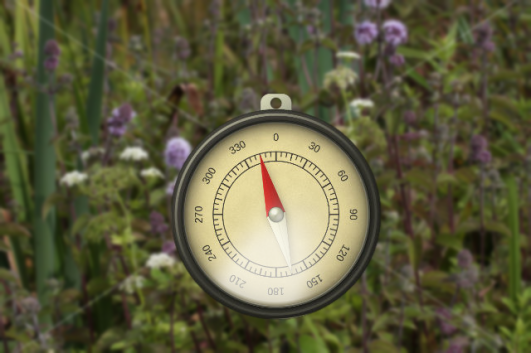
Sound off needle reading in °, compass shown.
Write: 345 °
